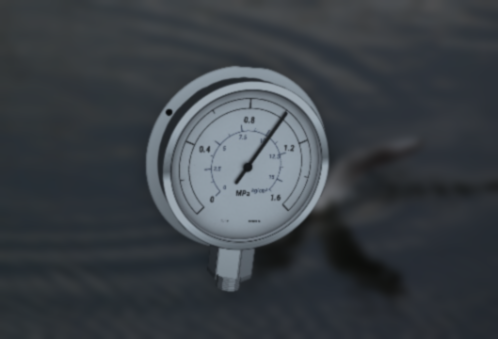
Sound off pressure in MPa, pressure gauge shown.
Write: 1 MPa
